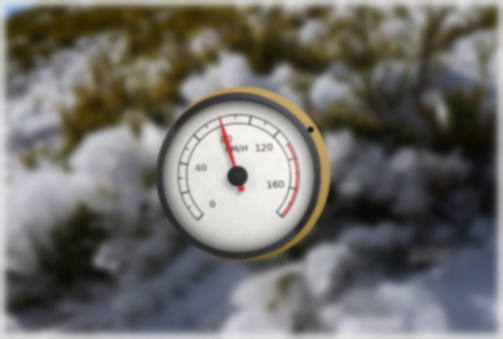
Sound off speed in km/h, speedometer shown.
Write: 80 km/h
